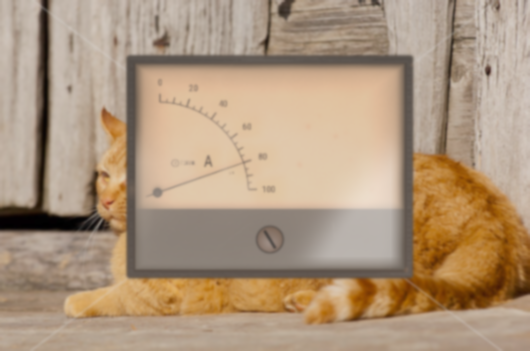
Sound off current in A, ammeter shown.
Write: 80 A
